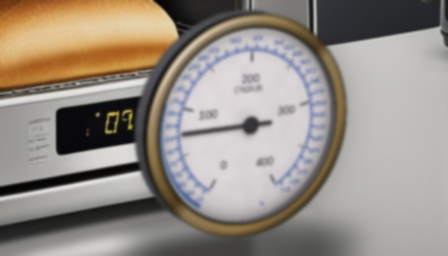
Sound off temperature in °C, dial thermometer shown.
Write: 75 °C
